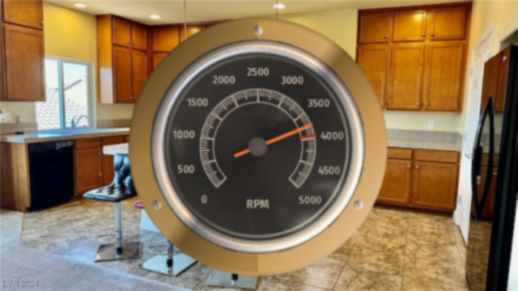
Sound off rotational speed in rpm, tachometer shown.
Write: 3750 rpm
